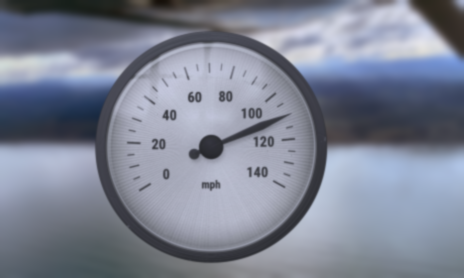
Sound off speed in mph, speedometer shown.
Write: 110 mph
